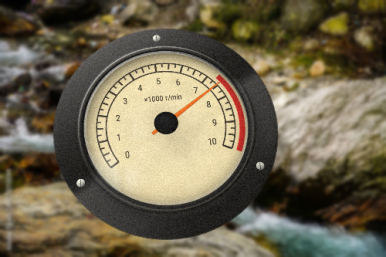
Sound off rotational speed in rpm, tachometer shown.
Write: 7500 rpm
